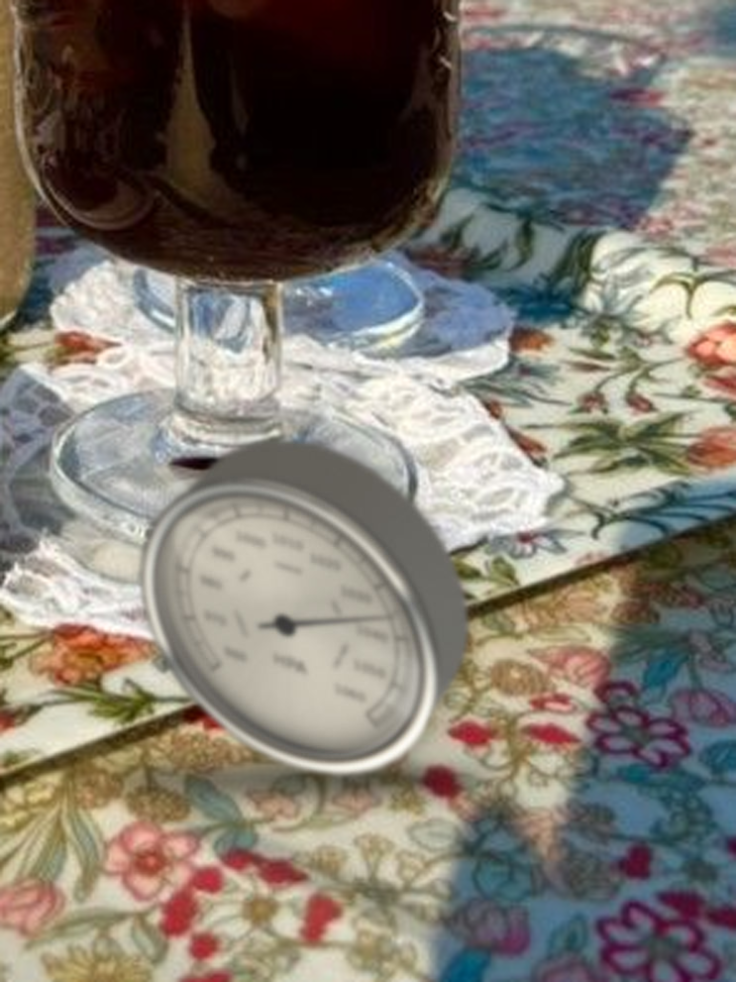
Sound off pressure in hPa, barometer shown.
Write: 1035 hPa
